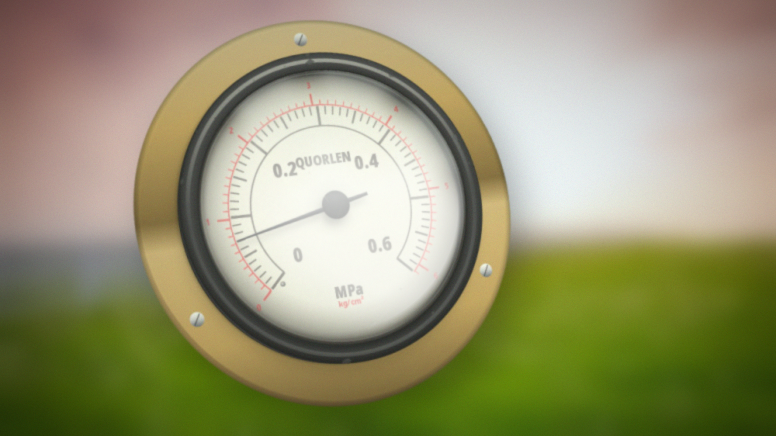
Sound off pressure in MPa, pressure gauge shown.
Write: 0.07 MPa
